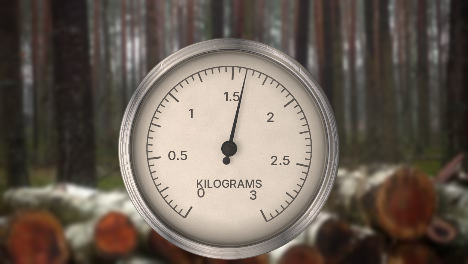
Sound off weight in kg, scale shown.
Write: 1.6 kg
